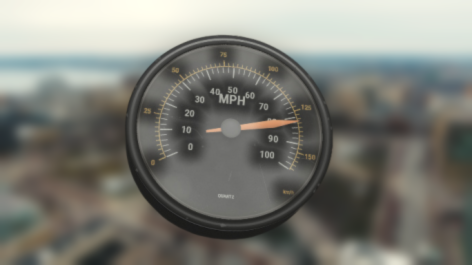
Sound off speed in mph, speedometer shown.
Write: 82 mph
